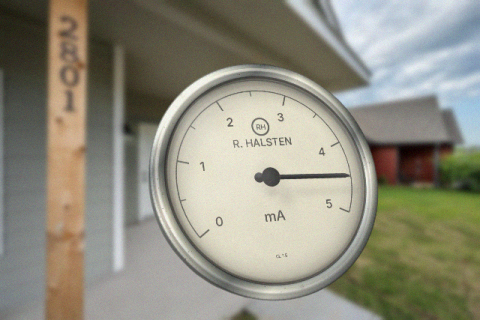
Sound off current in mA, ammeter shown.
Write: 4.5 mA
